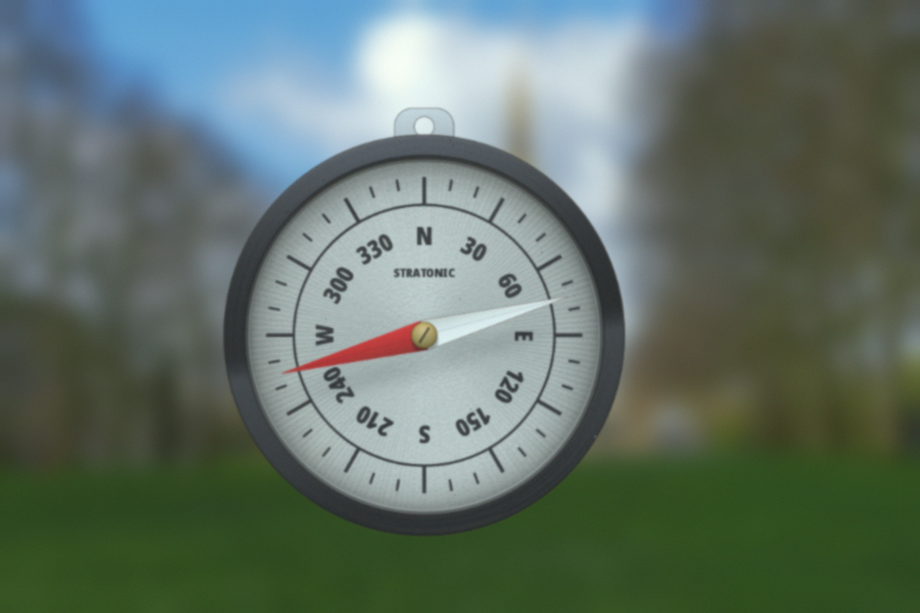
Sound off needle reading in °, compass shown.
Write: 255 °
